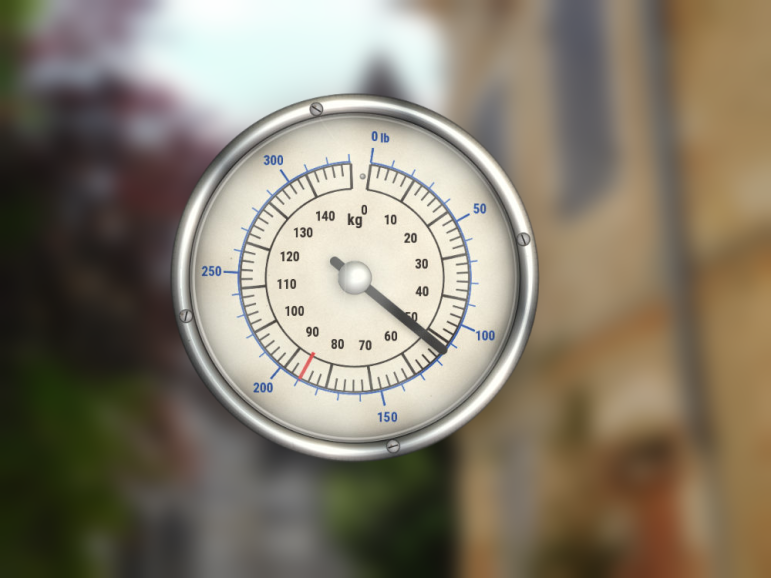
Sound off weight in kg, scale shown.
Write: 52 kg
